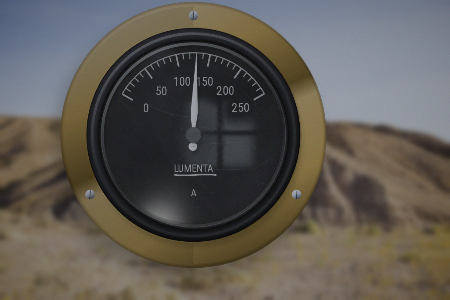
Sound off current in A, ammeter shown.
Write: 130 A
